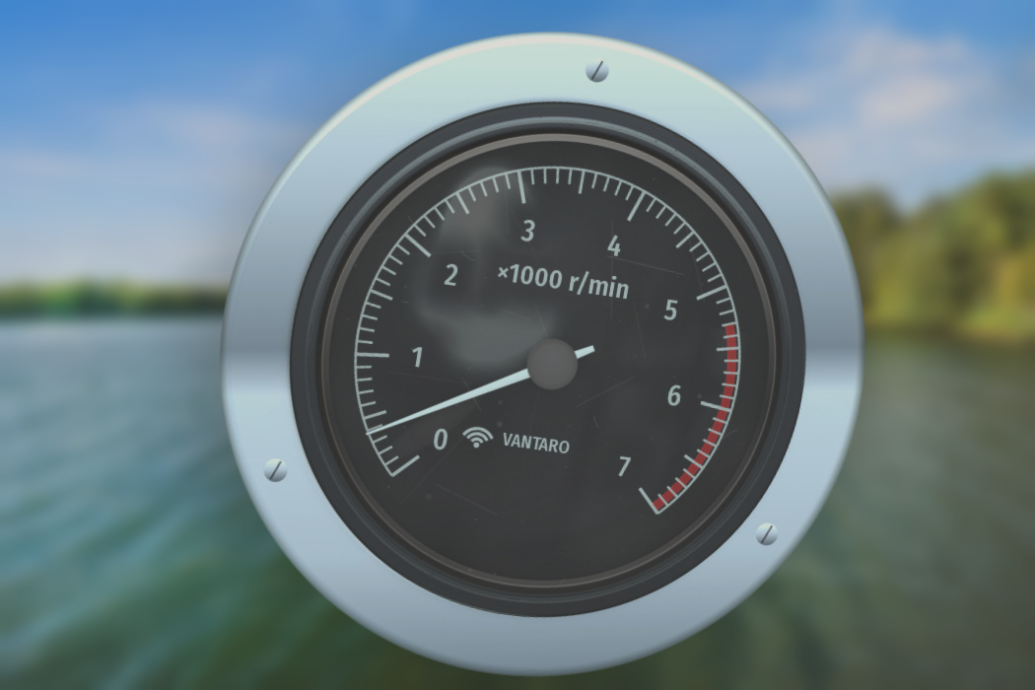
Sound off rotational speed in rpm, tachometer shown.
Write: 400 rpm
